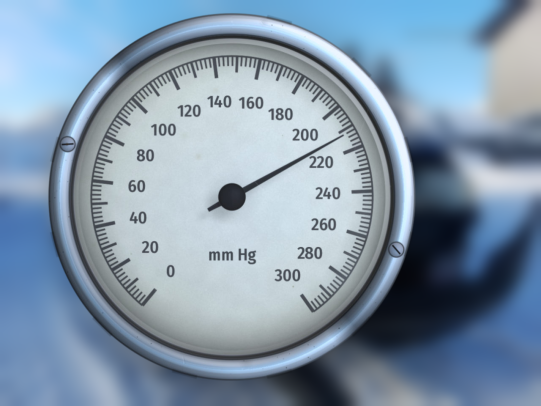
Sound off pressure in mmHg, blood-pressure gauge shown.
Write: 212 mmHg
